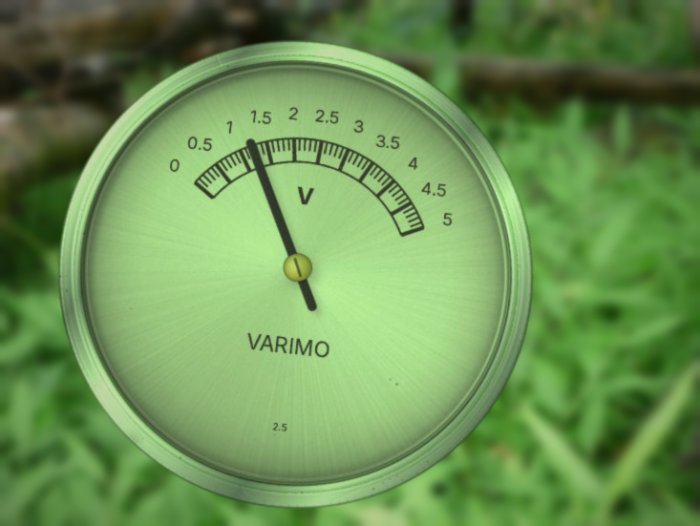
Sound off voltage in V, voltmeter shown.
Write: 1.2 V
